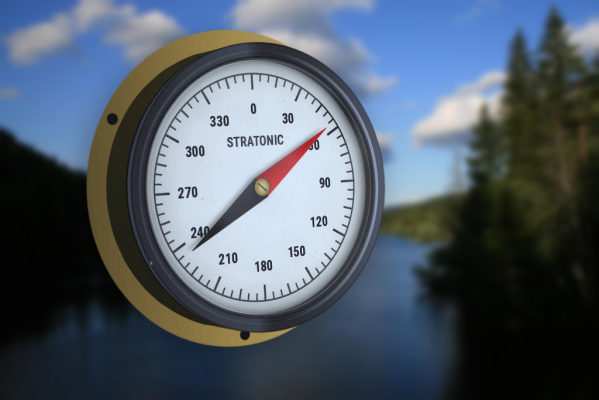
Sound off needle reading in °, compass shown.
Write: 55 °
